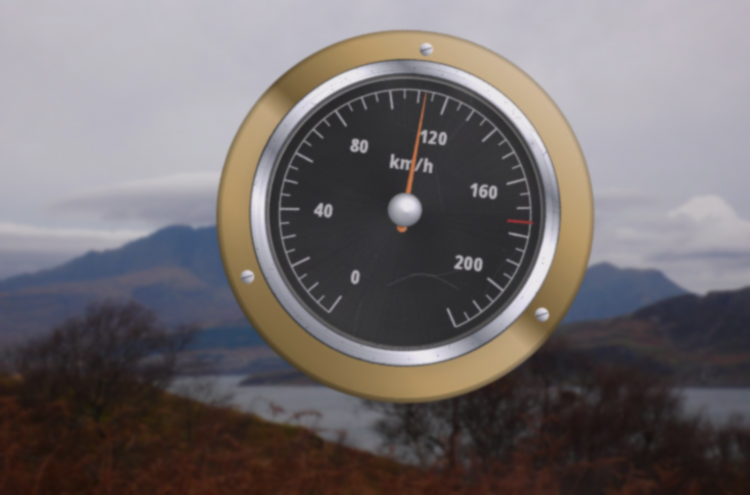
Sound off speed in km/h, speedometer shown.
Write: 112.5 km/h
